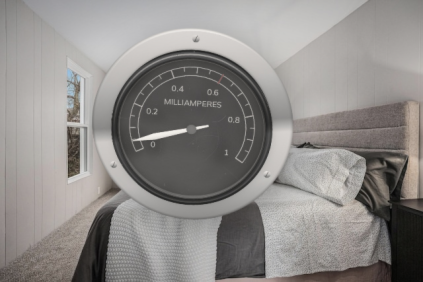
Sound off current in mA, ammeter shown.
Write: 0.05 mA
